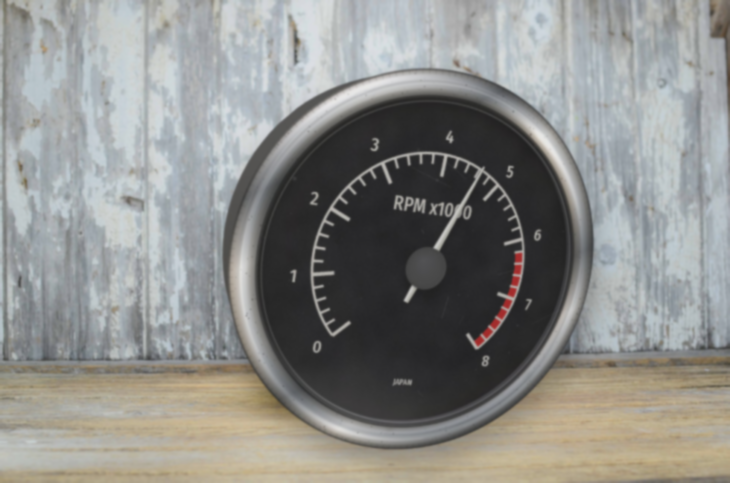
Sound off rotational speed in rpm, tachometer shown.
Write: 4600 rpm
